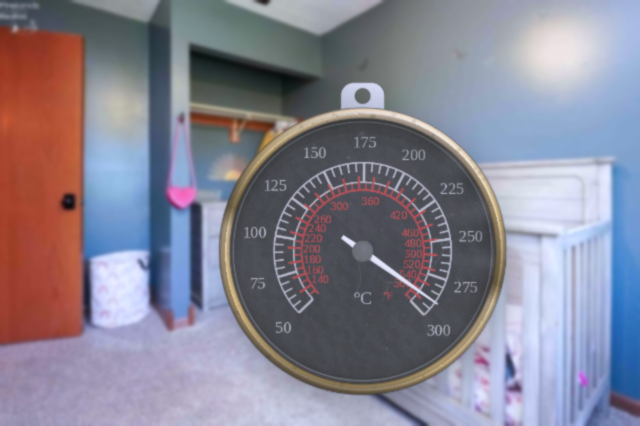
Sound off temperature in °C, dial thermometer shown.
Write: 290 °C
